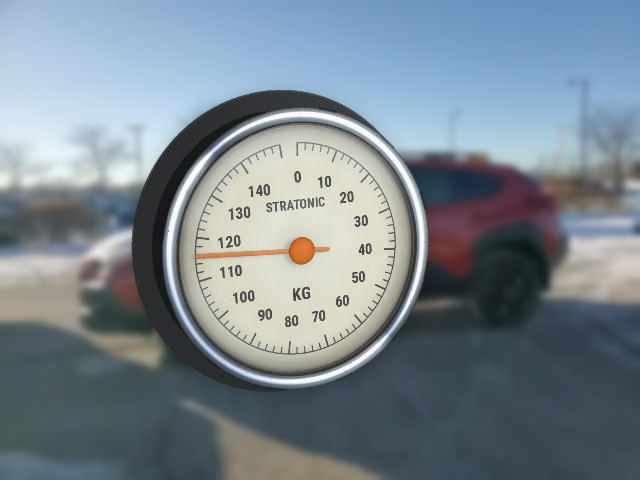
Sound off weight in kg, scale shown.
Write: 116 kg
